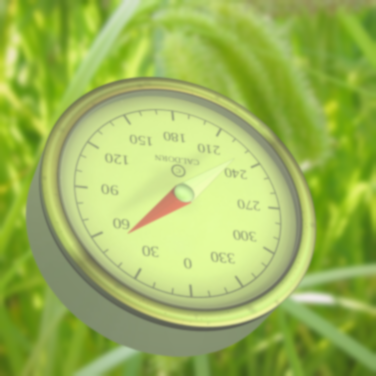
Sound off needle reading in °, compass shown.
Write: 50 °
